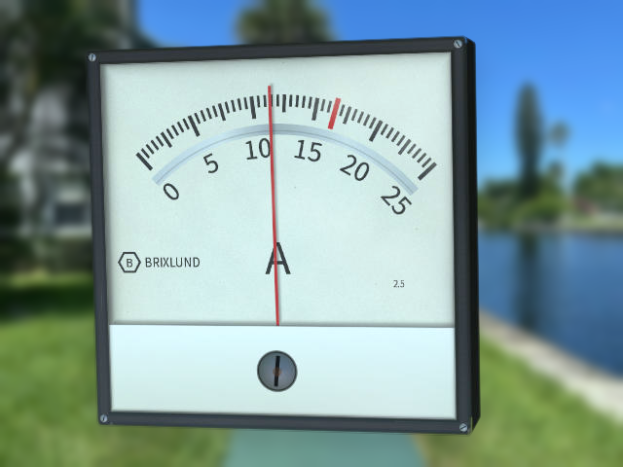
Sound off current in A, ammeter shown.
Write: 11.5 A
